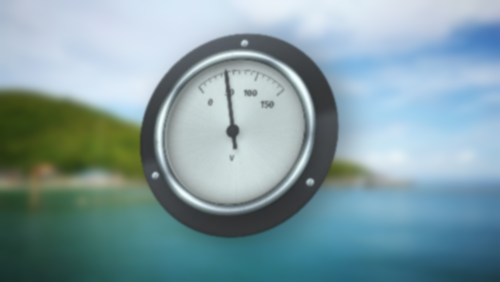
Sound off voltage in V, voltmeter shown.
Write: 50 V
